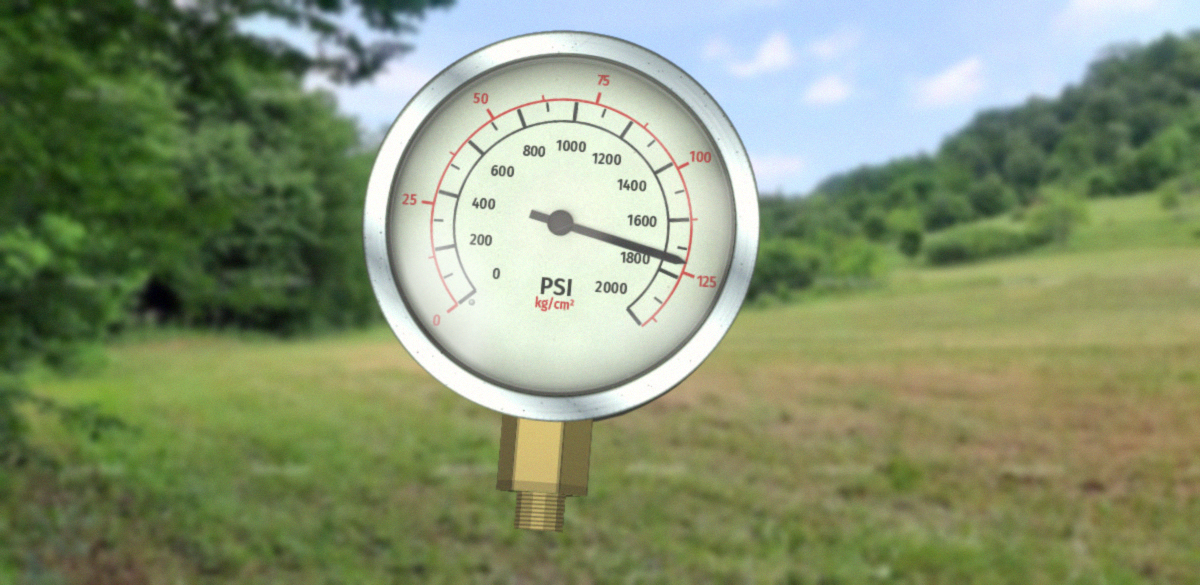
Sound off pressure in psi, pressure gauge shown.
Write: 1750 psi
